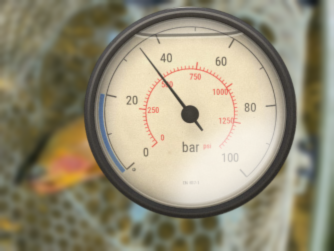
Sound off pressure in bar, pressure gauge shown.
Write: 35 bar
